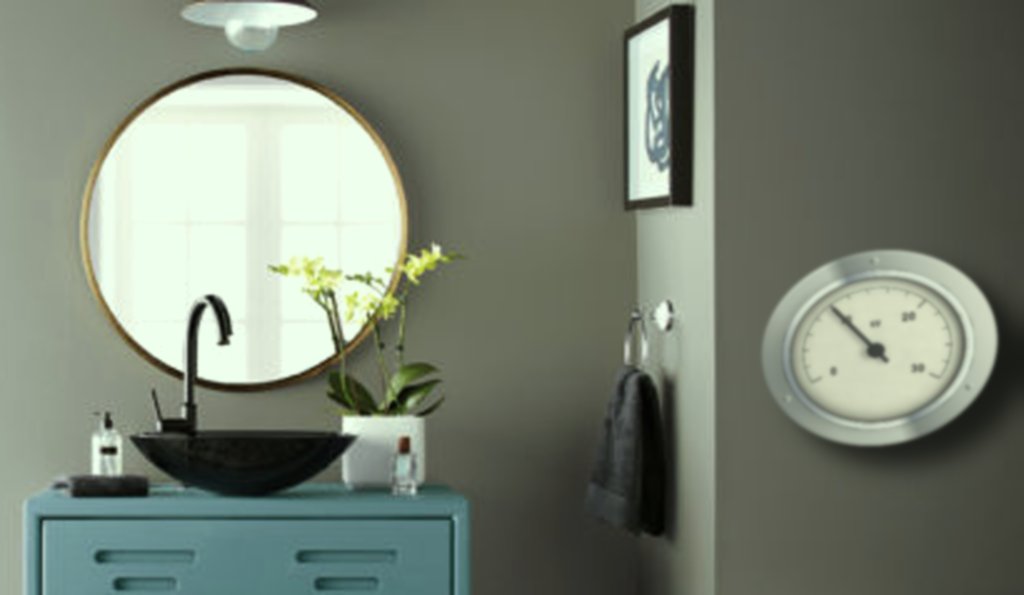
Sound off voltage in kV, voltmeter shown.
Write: 10 kV
